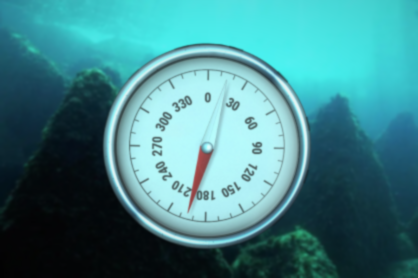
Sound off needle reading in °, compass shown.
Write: 195 °
